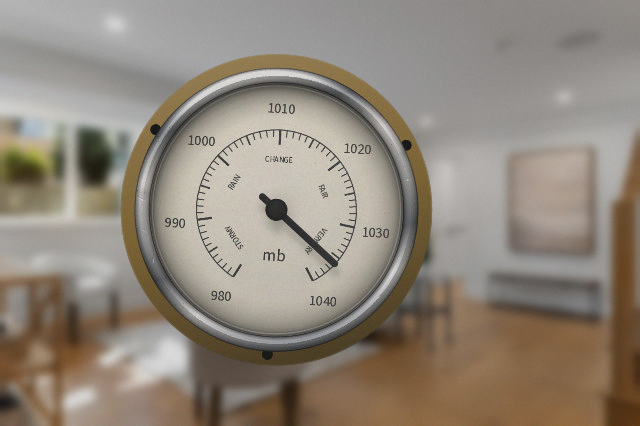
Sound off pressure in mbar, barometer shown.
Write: 1036 mbar
